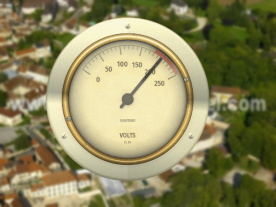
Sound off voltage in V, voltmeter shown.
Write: 200 V
